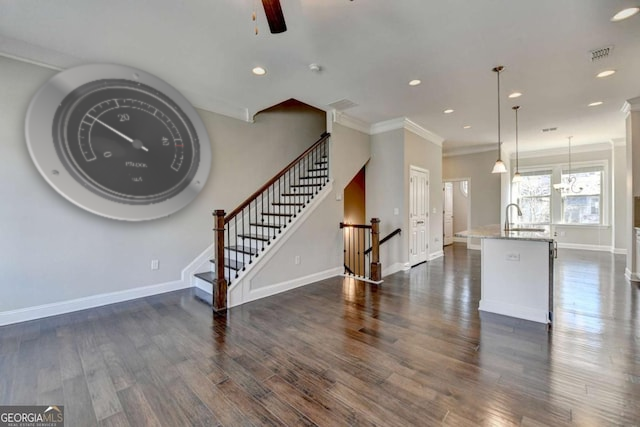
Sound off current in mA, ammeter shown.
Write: 12 mA
